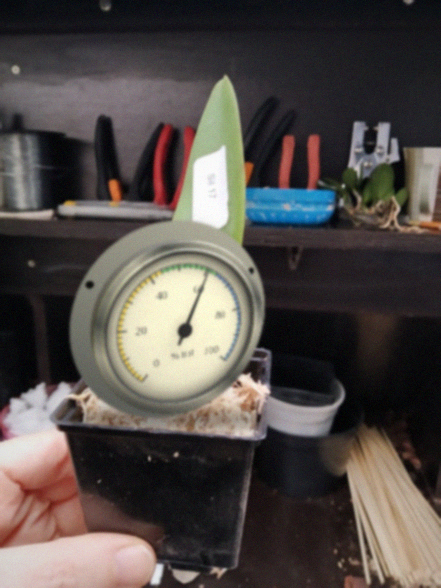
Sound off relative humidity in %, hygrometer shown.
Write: 60 %
